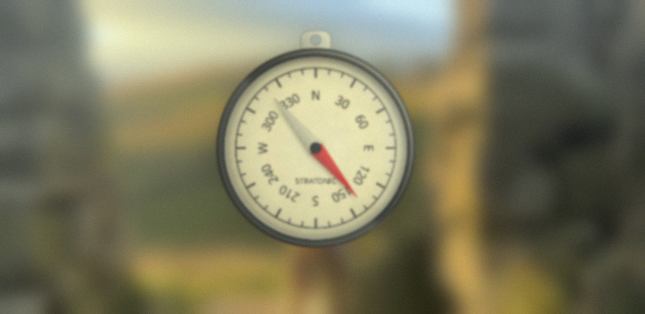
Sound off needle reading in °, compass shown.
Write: 140 °
